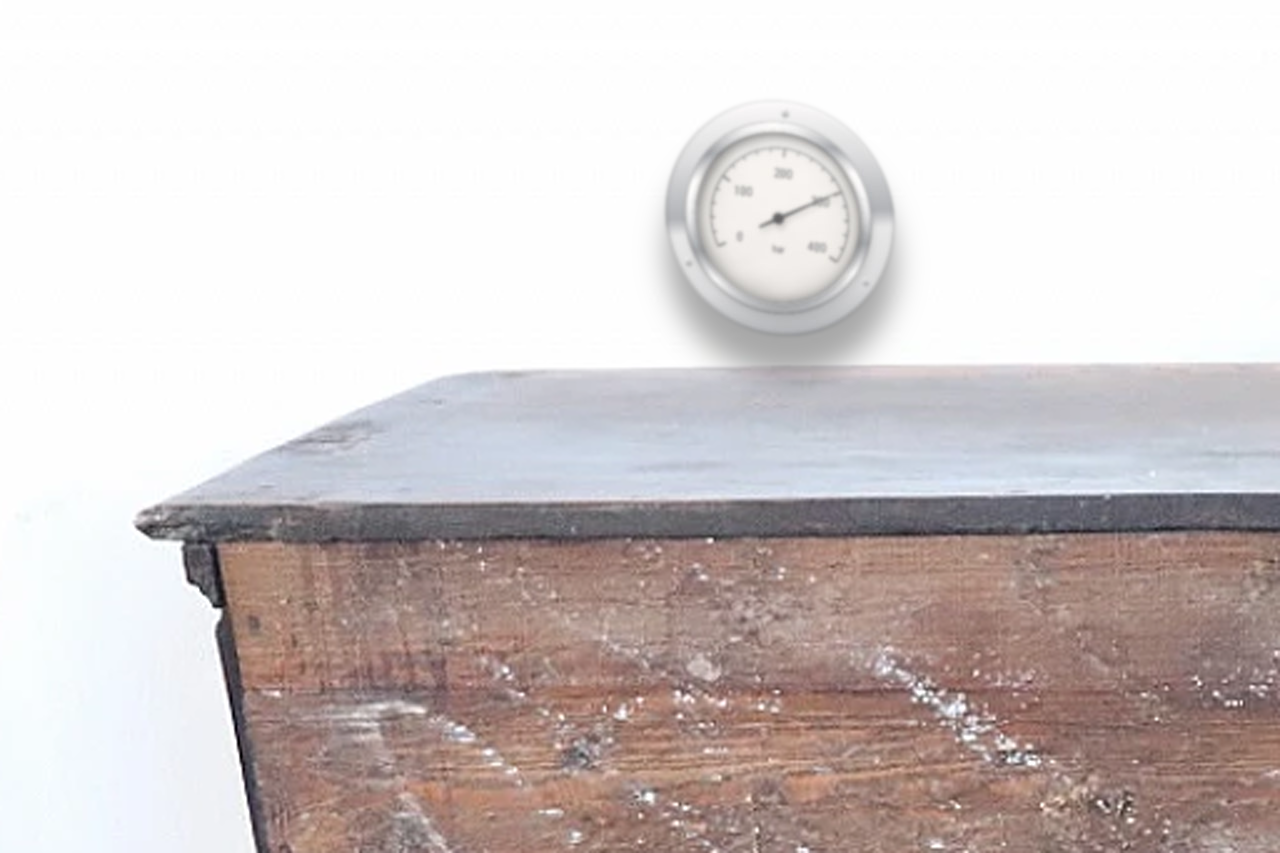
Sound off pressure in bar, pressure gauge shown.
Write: 300 bar
